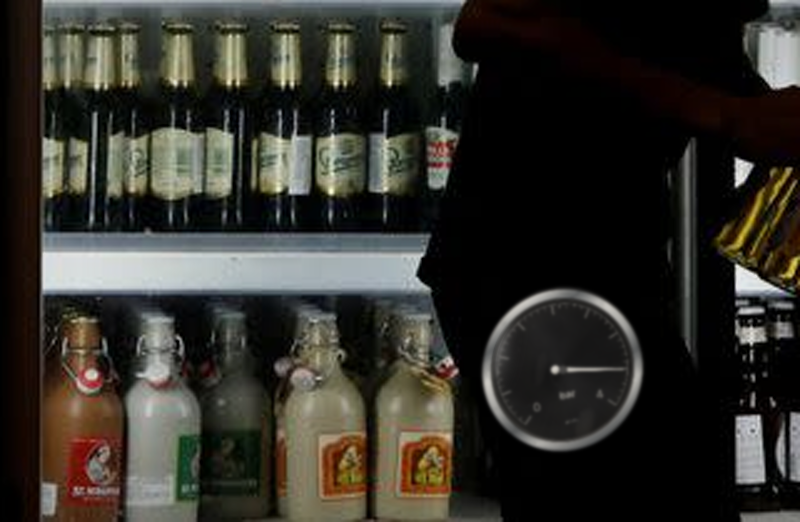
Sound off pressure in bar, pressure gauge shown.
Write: 3.5 bar
